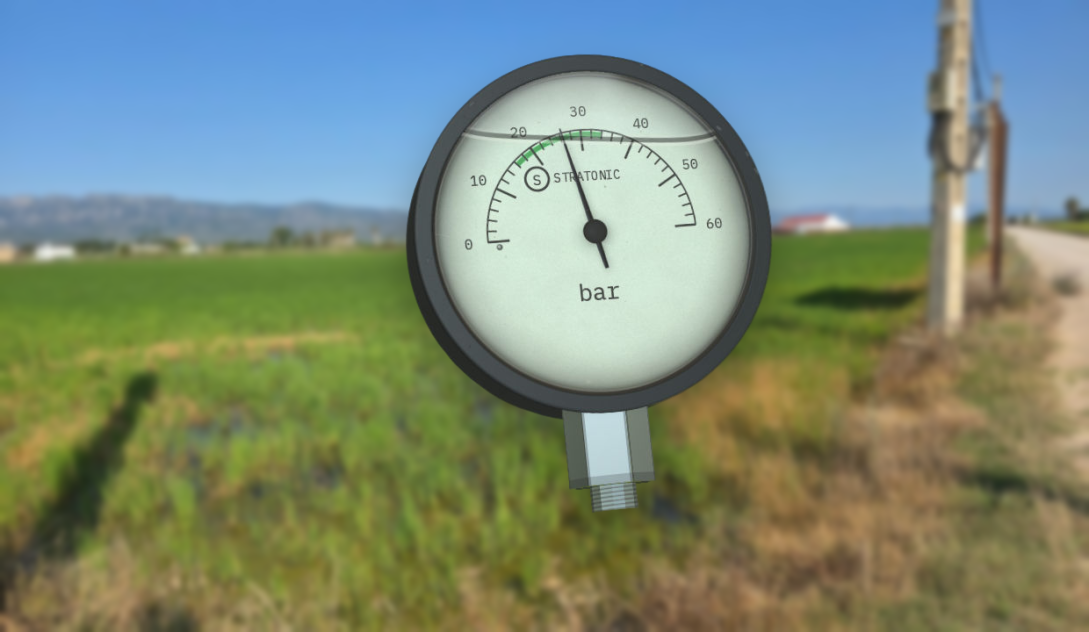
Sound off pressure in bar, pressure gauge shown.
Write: 26 bar
